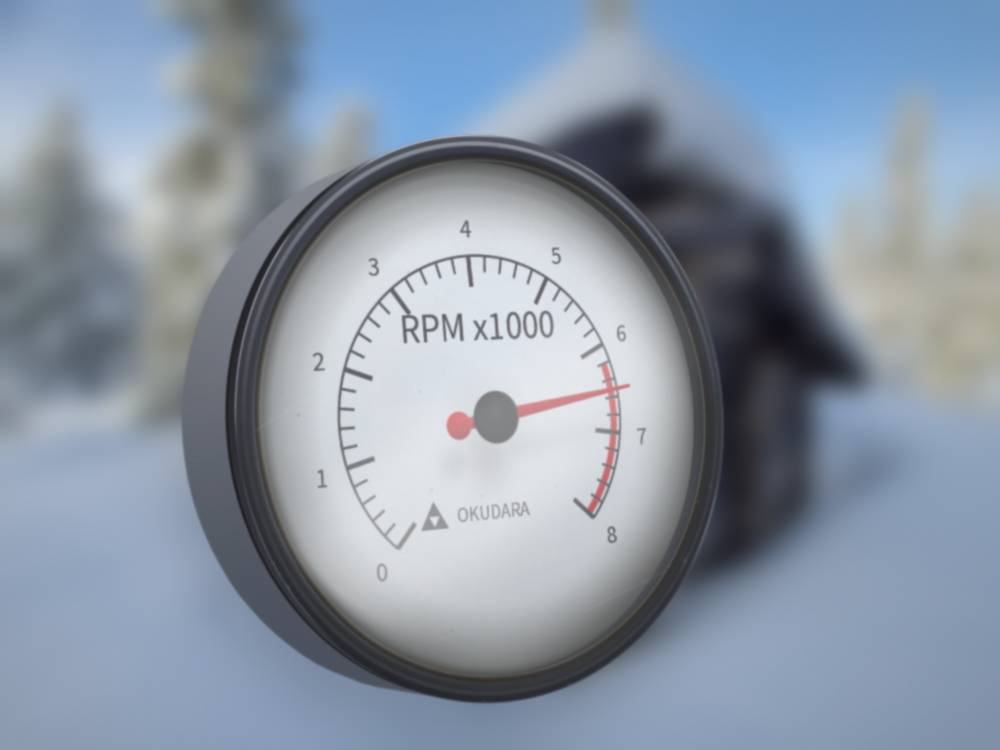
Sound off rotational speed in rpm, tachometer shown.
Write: 6500 rpm
